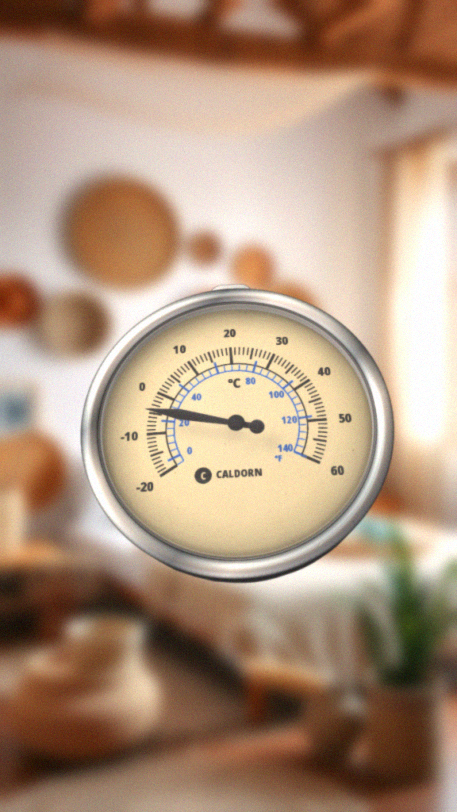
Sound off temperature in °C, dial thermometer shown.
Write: -5 °C
